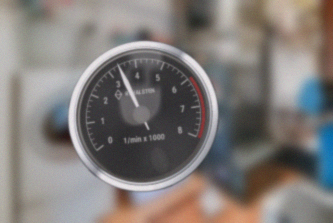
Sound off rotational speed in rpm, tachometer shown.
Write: 3400 rpm
